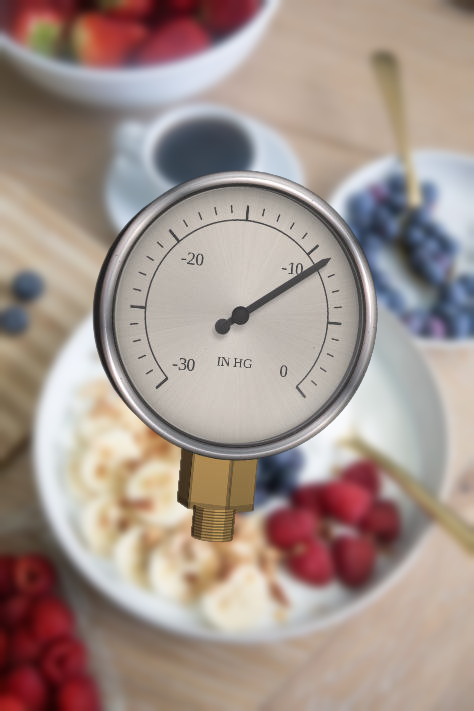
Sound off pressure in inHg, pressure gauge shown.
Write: -9 inHg
